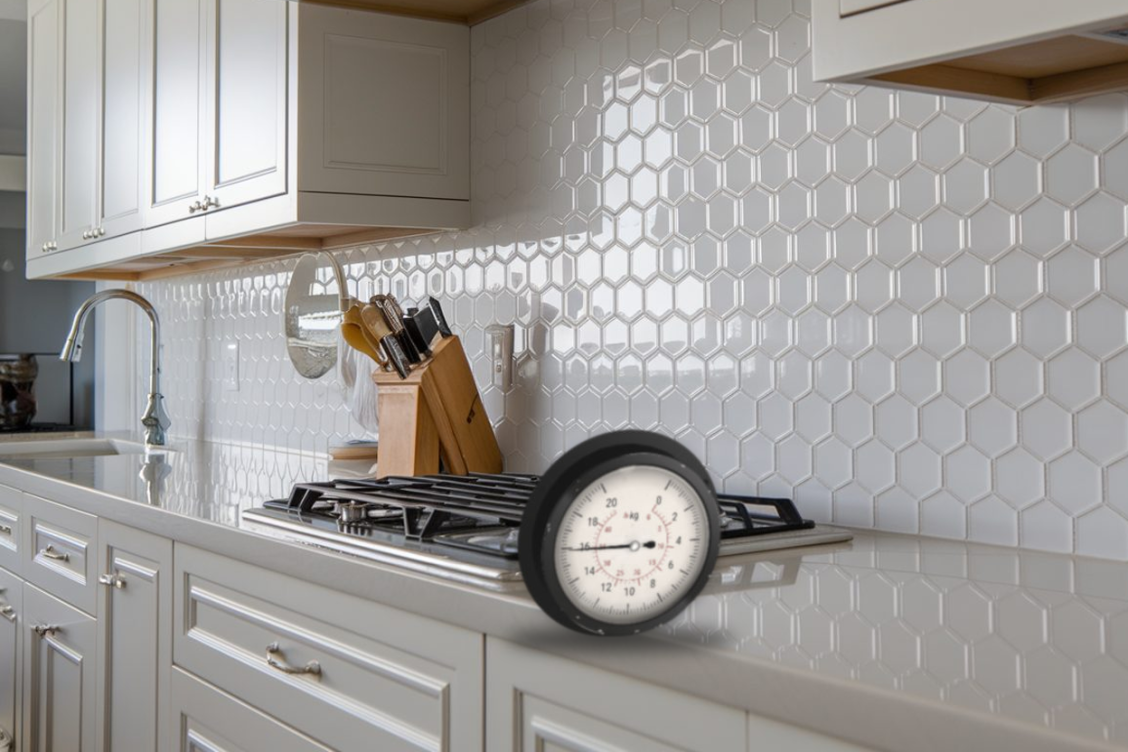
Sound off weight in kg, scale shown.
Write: 16 kg
